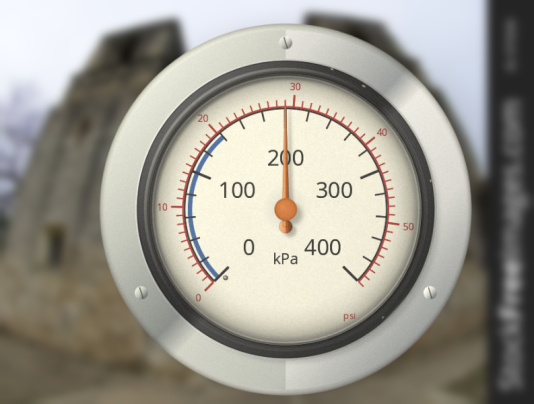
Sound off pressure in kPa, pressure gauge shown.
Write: 200 kPa
